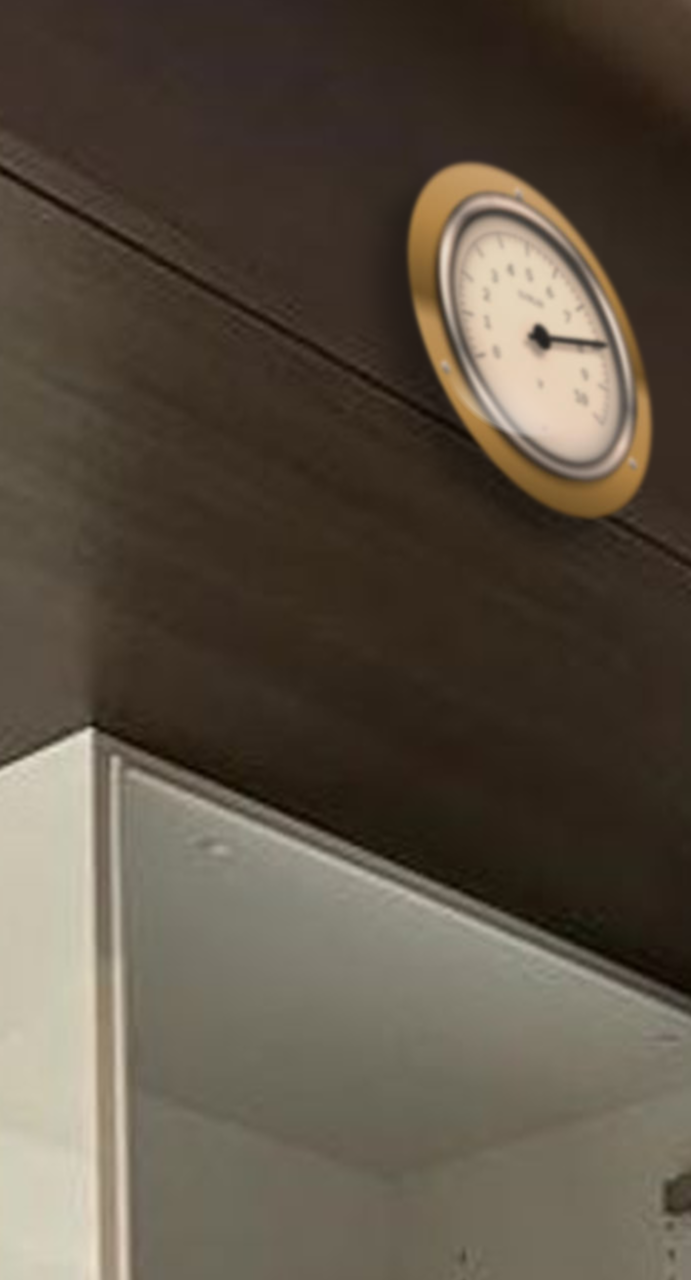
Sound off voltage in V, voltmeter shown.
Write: 8 V
